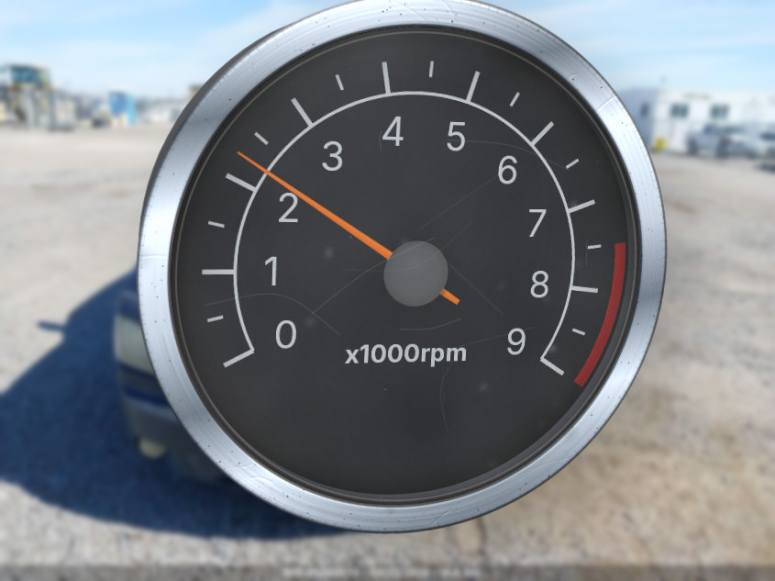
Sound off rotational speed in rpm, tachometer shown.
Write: 2250 rpm
